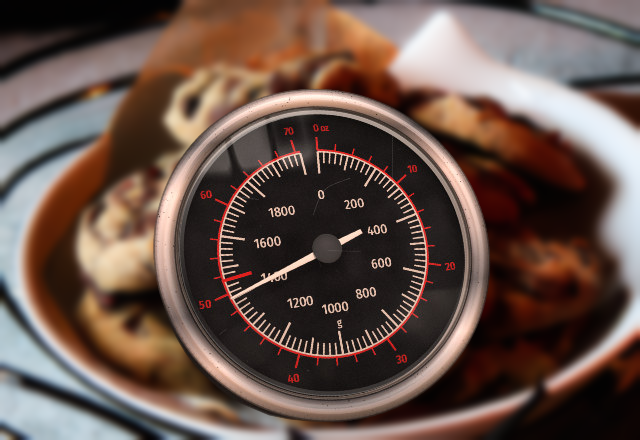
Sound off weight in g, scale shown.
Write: 1400 g
